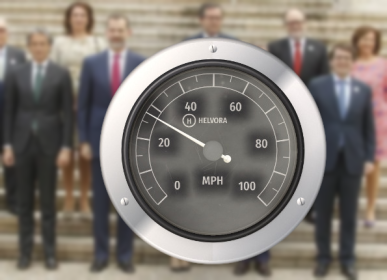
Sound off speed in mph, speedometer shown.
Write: 27.5 mph
